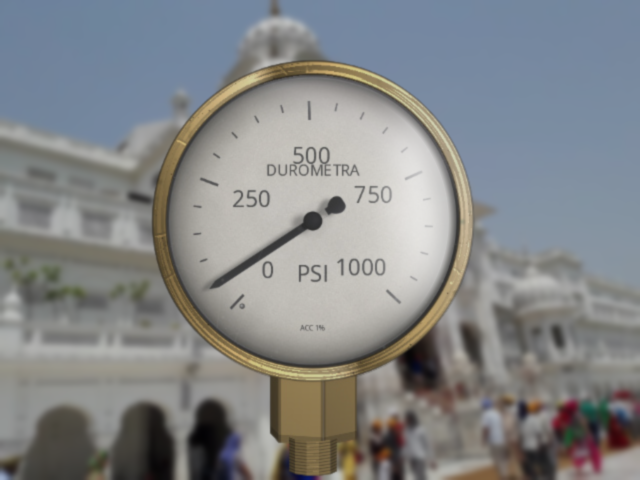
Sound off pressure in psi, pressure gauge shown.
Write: 50 psi
